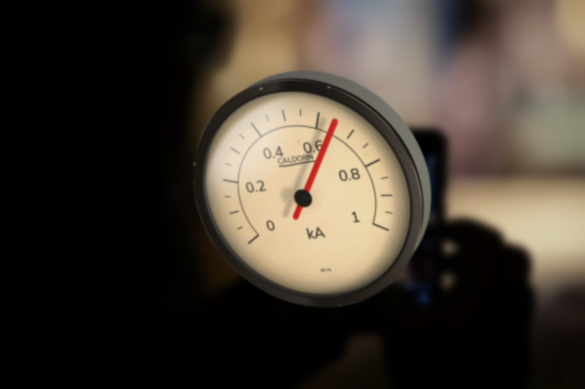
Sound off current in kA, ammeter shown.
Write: 0.65 kA
